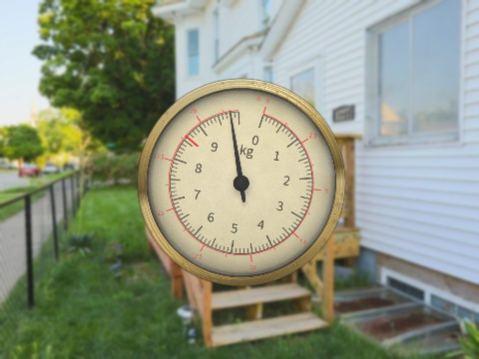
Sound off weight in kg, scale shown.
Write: 9.8 kg
